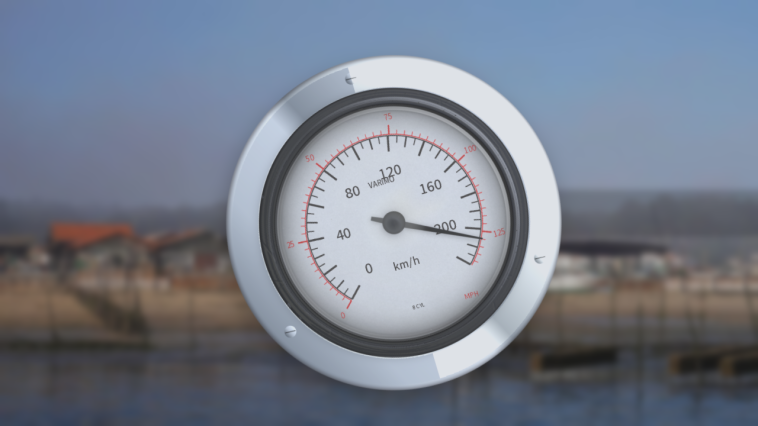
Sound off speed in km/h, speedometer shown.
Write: 205 km/h
